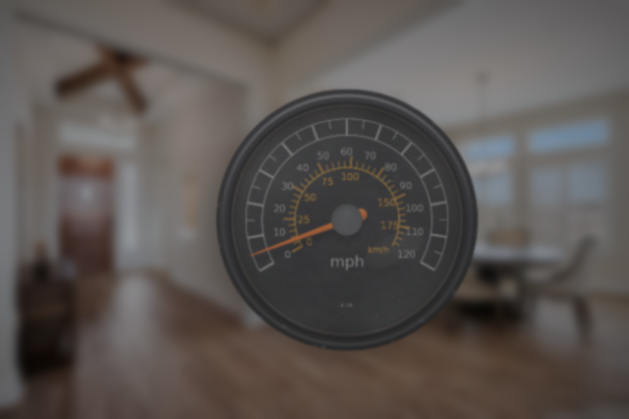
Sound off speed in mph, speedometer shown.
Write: 5 mph
